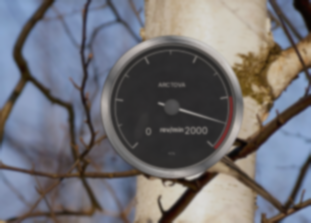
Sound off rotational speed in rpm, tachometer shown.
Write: 1800 rpm
